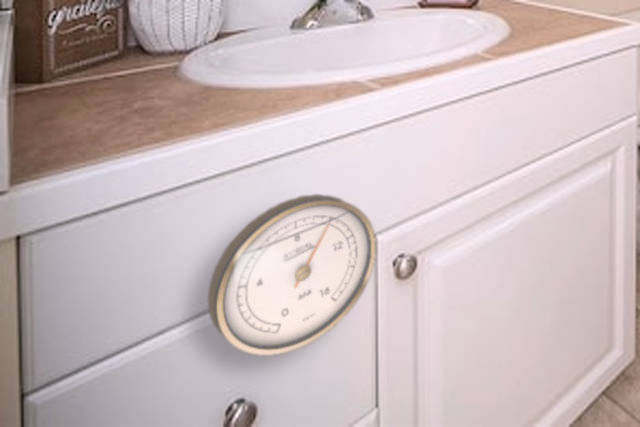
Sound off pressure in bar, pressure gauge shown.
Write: 10 bar
